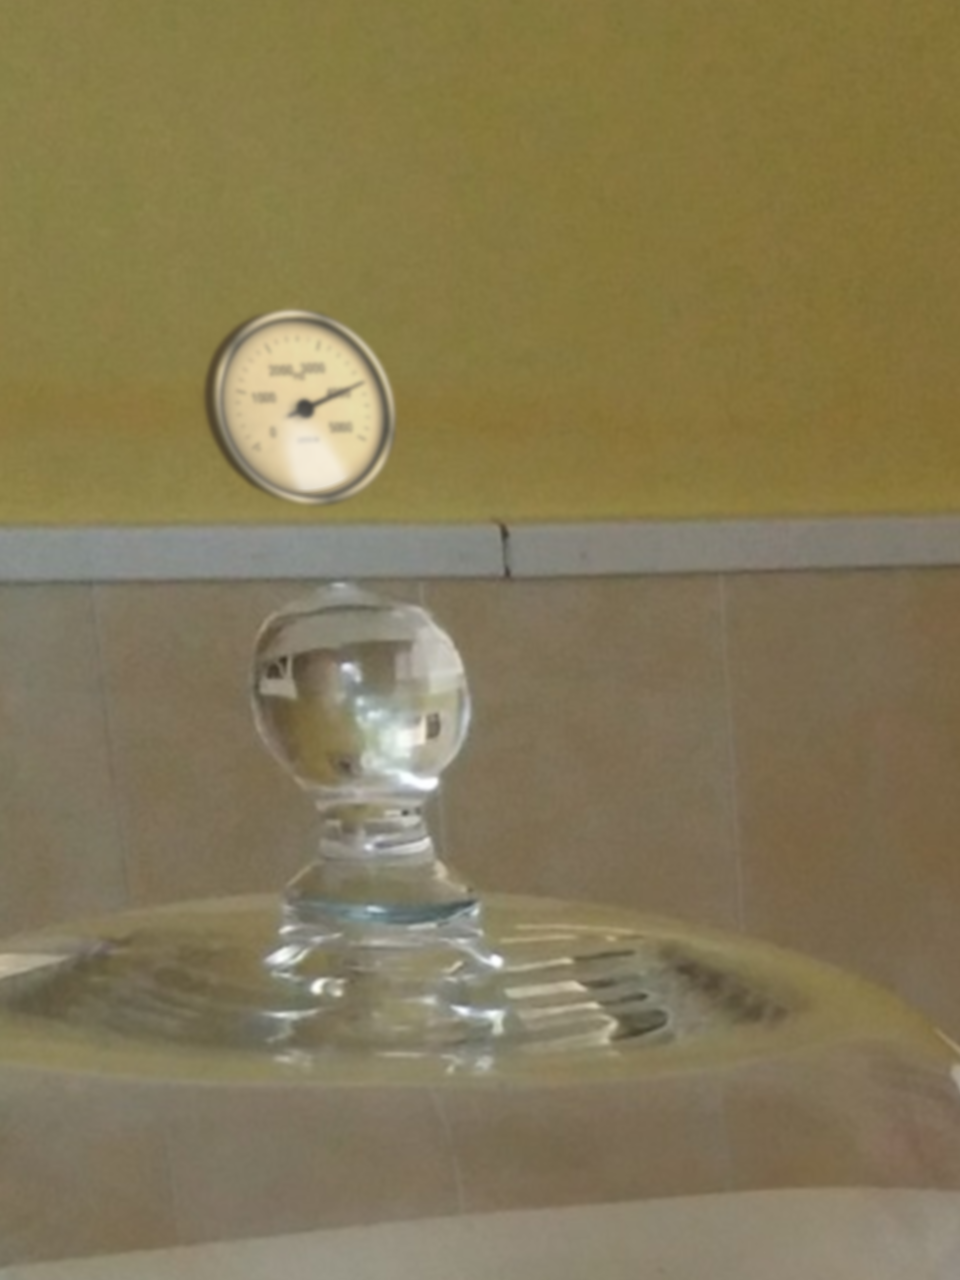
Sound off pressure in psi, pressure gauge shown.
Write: 4000 psi
